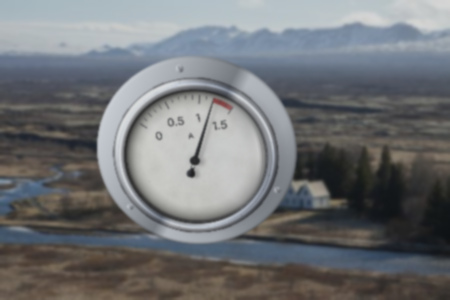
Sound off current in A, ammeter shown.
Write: 1.2 A
